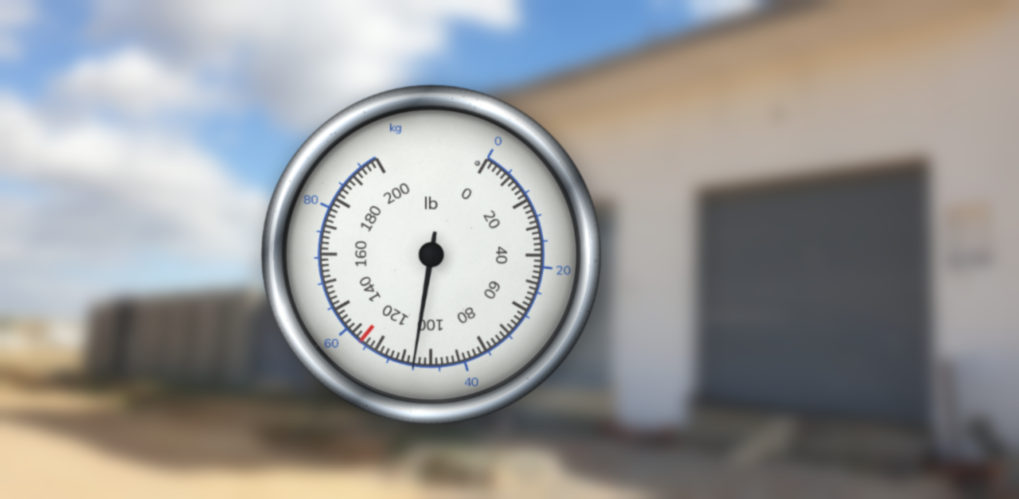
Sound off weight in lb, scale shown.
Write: 106 lb
